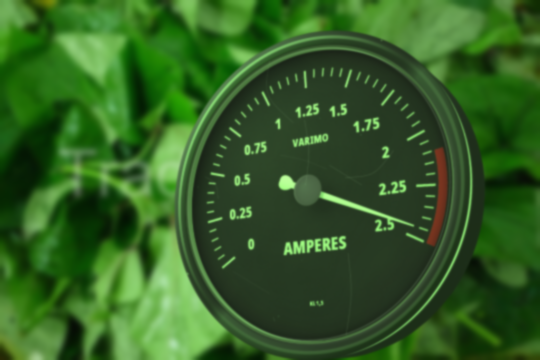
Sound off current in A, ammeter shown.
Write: 2.45 A
